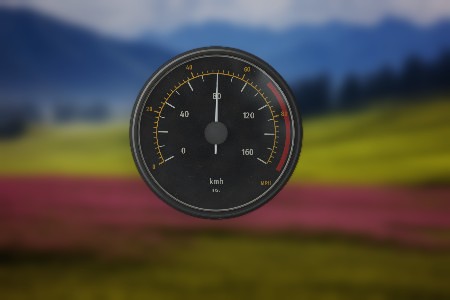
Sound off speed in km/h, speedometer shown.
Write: 80 km/h
